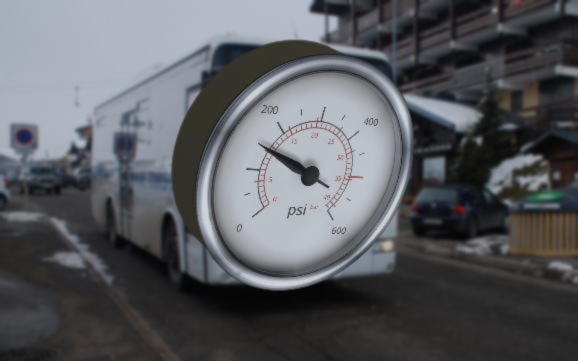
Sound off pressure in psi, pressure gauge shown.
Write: 150 psi
